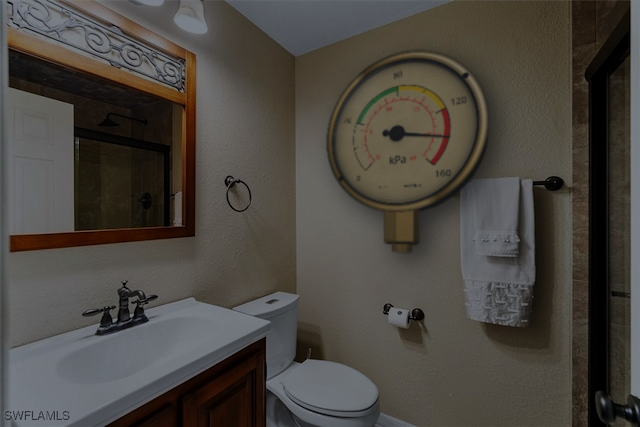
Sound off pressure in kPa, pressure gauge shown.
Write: 140 kPa
